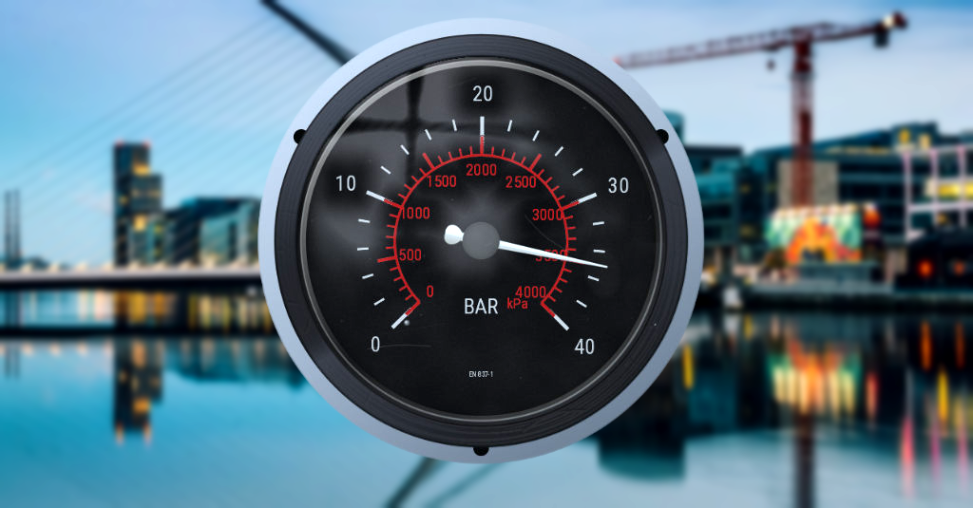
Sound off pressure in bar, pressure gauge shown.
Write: 35 bar
